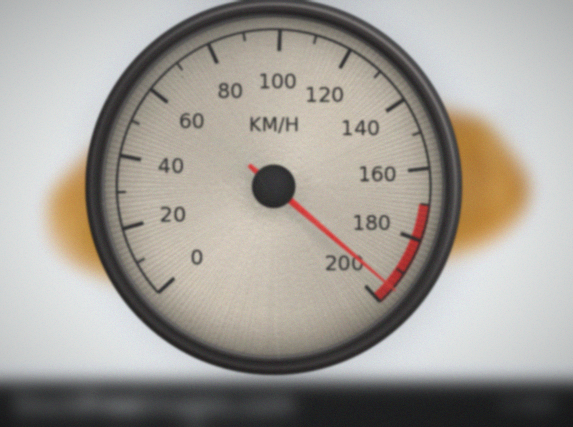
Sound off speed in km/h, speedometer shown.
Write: 195 km/h
